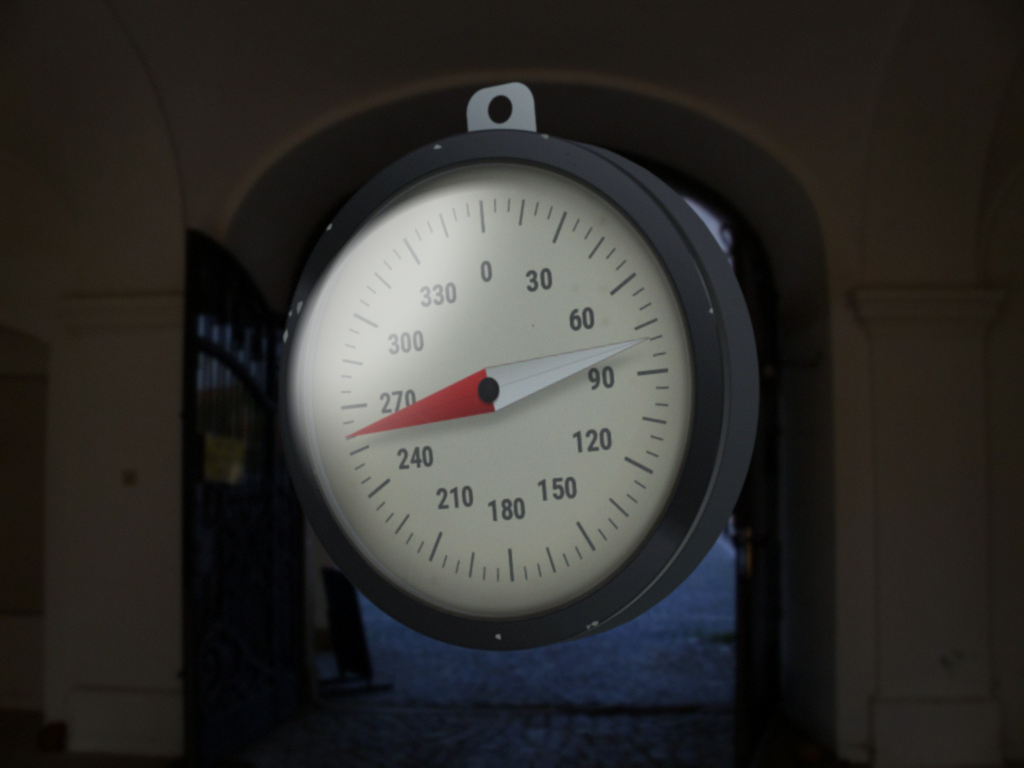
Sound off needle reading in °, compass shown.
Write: 260 °
